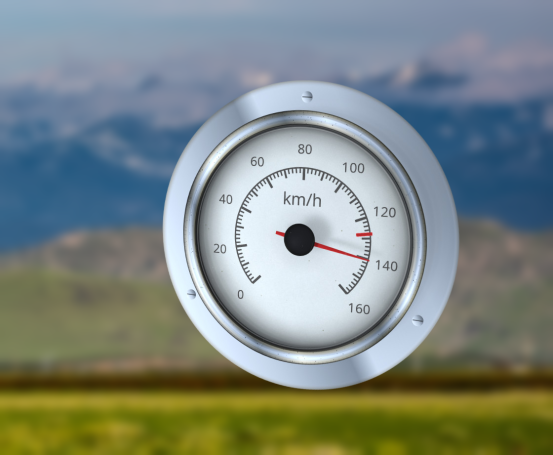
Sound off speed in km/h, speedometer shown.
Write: 140 km/h
